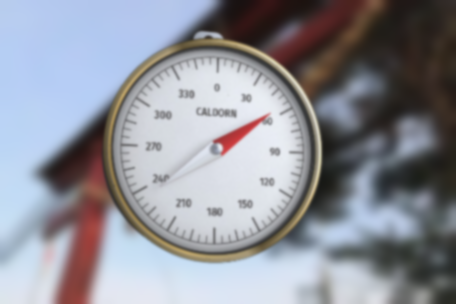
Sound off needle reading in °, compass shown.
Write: 55 °
